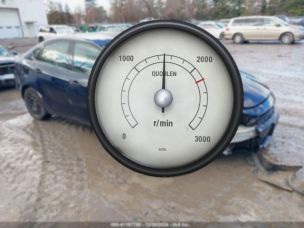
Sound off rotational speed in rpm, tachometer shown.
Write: 1500 rpm
